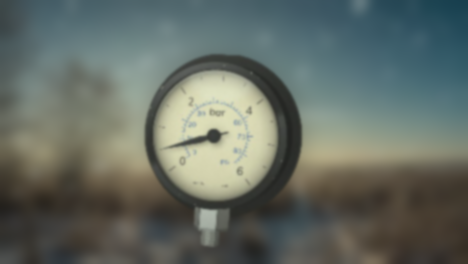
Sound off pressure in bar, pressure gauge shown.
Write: 0.5 bar
